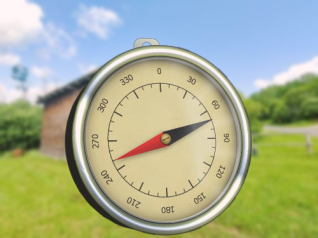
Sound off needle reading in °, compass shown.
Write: 250 °
